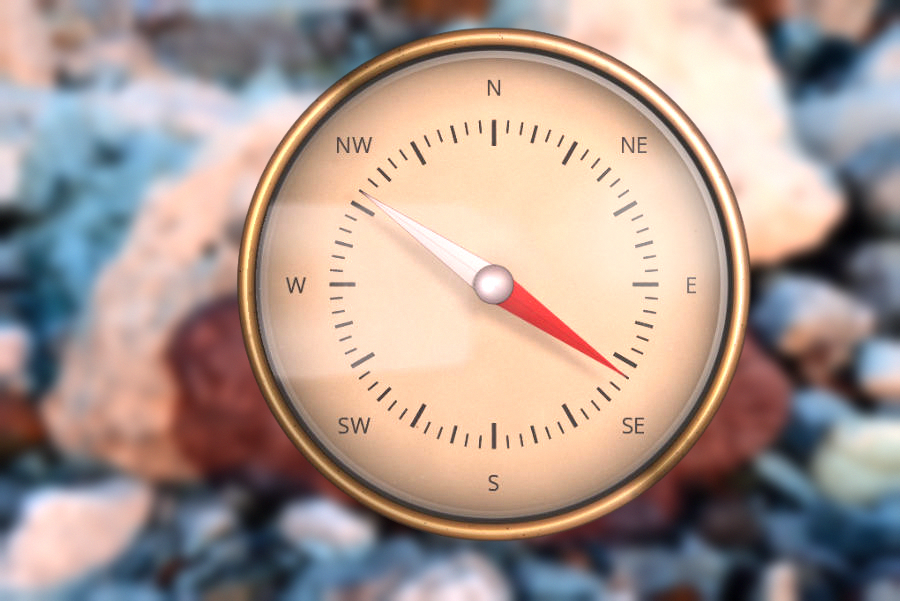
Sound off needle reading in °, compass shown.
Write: 125 °
